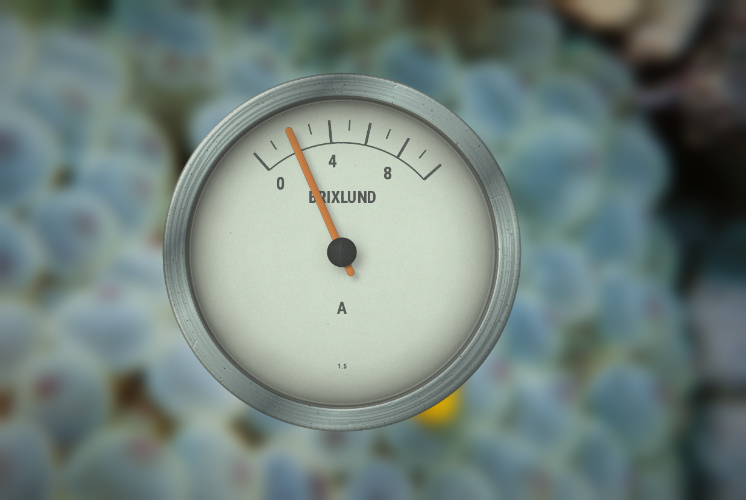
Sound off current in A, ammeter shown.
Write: 2 A
